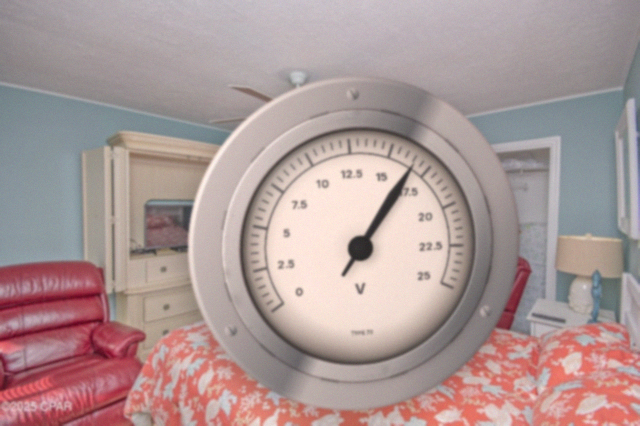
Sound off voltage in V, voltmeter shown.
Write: 16.5 V
